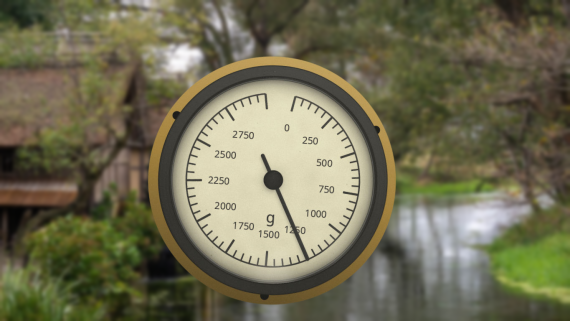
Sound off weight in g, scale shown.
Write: 1250 g
